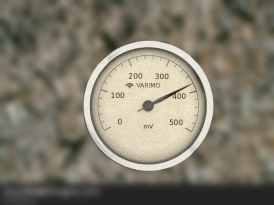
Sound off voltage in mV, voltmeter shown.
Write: 380 mV
